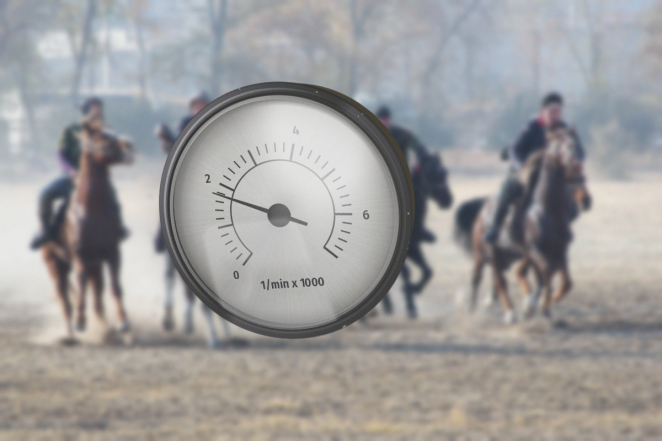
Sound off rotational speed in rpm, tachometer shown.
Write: 1800 rpm
